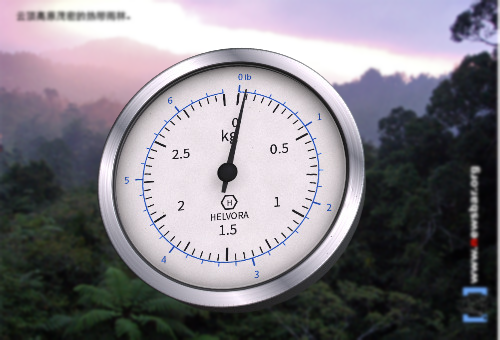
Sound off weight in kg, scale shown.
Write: 0.05 kg
